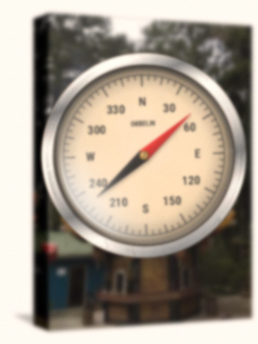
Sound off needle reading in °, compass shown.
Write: 50 °
